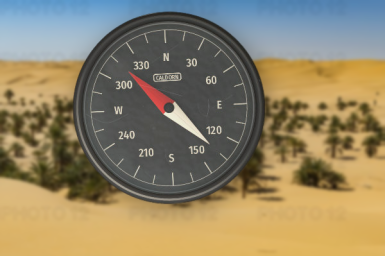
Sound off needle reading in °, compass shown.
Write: 315 °
